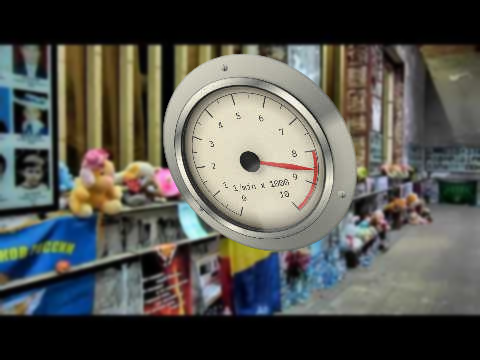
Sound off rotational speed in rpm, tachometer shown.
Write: 8500 rpm
